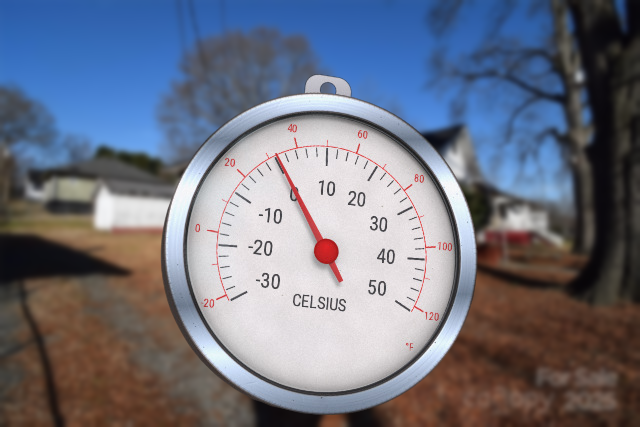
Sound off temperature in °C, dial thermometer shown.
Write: 0 °C
